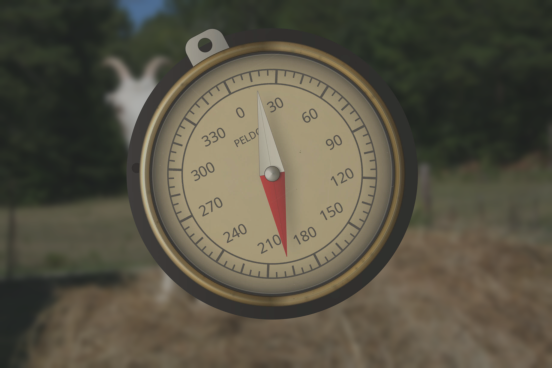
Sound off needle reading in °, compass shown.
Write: 197.5 °
